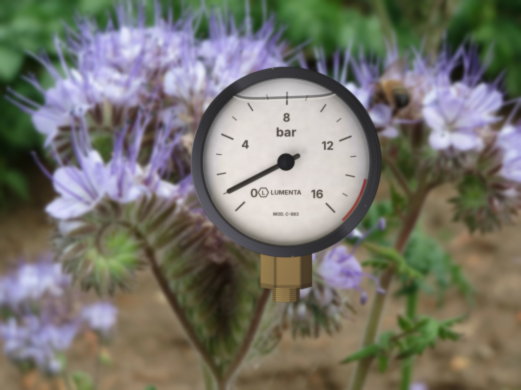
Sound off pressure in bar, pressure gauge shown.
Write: 1 bar
